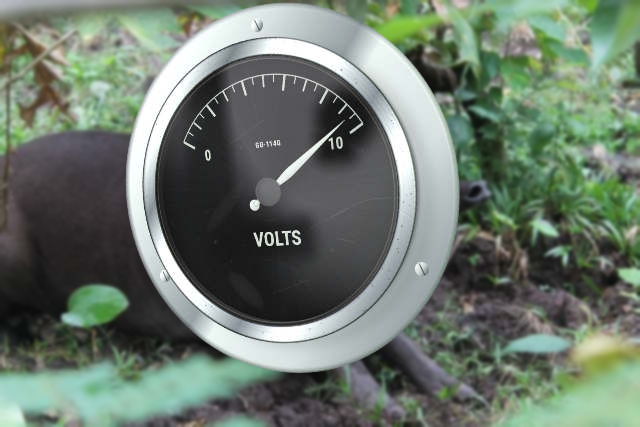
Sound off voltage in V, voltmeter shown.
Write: 9.5 V
